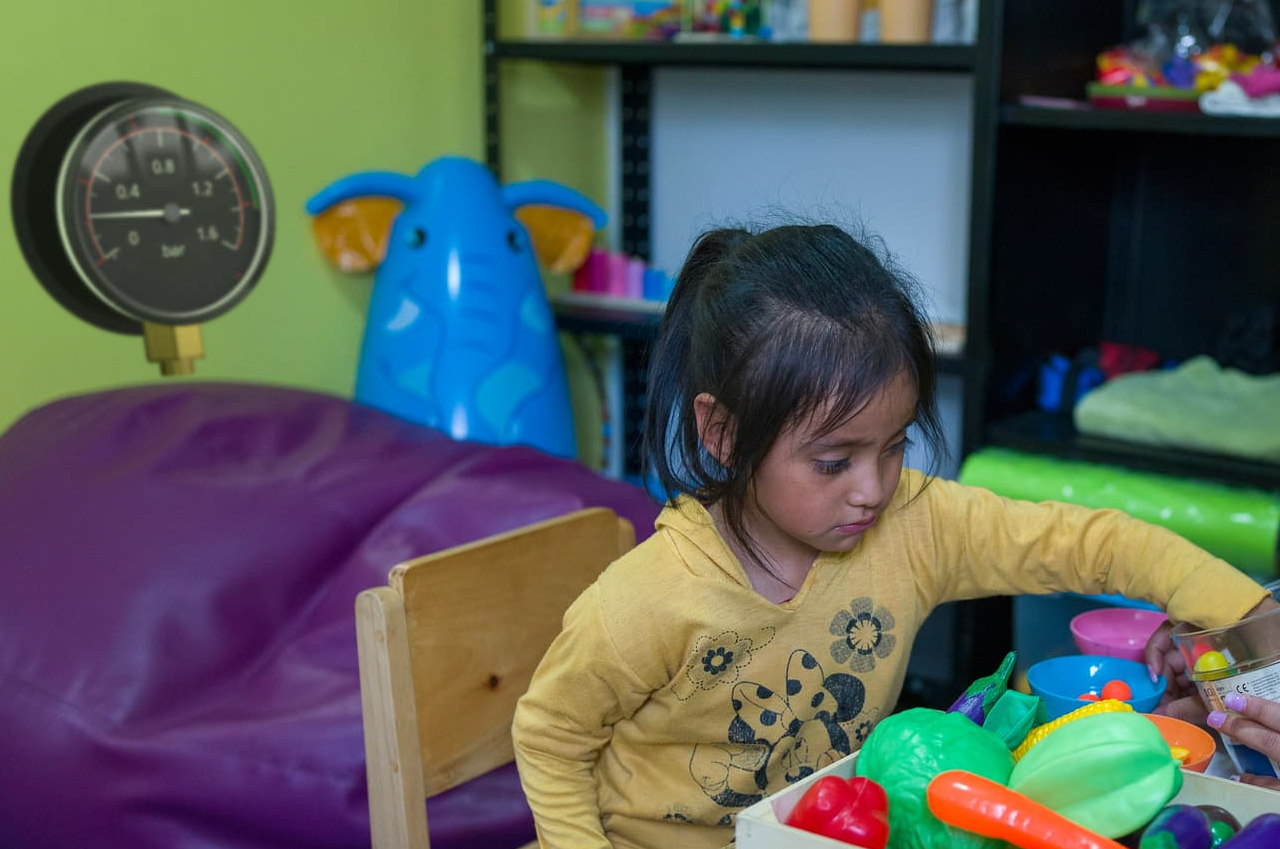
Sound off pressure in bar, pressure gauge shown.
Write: 0.2 bar
